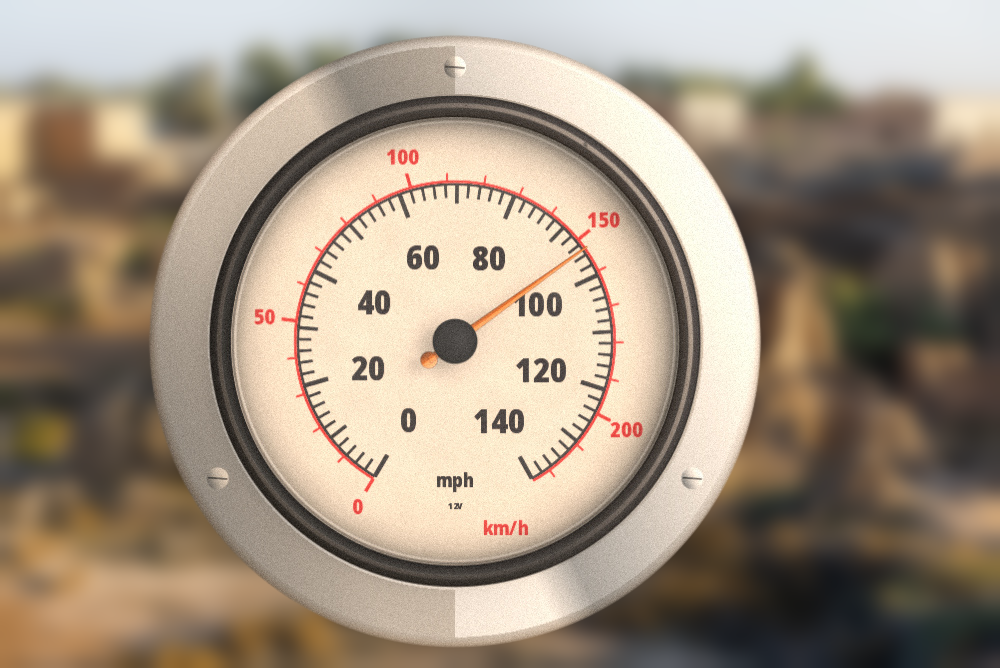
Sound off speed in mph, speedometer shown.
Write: 95 mph
